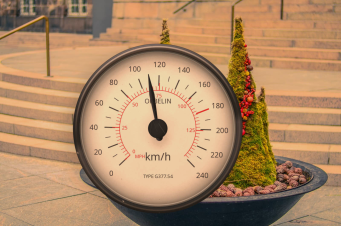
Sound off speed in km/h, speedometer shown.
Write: 110 km/h
